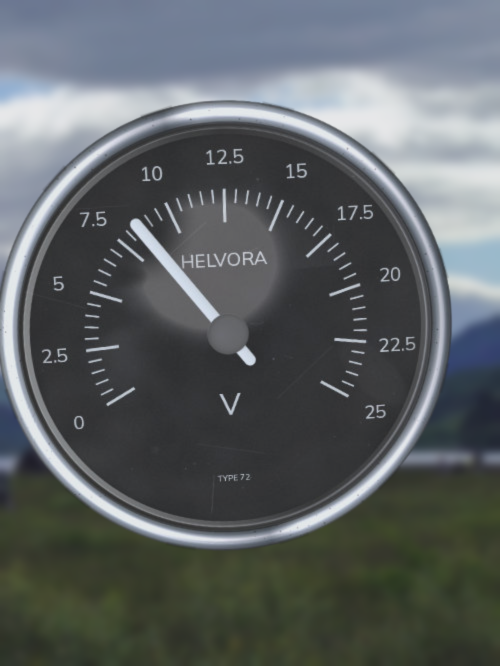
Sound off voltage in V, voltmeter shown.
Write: 8.5 V
